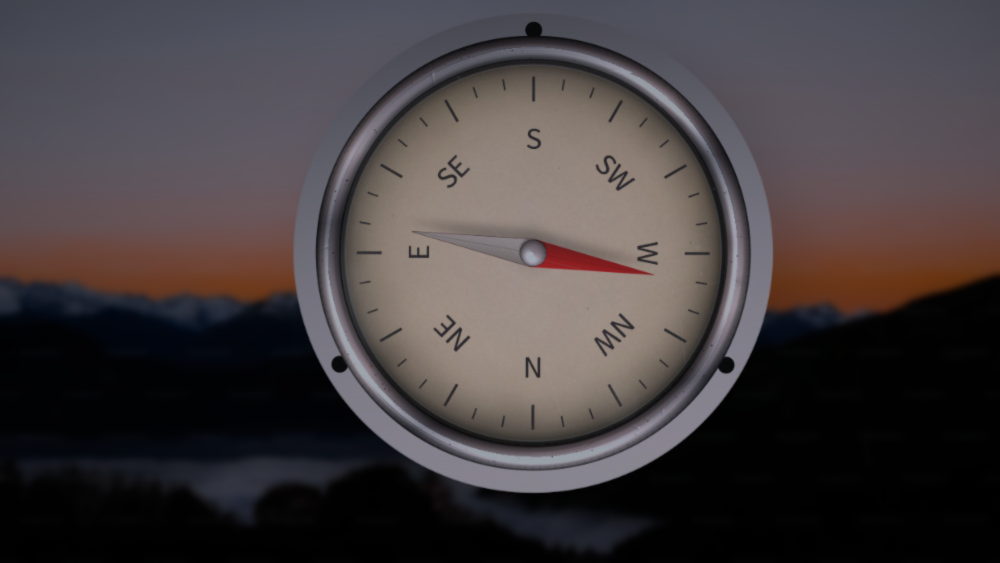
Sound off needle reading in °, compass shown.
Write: 280 °
